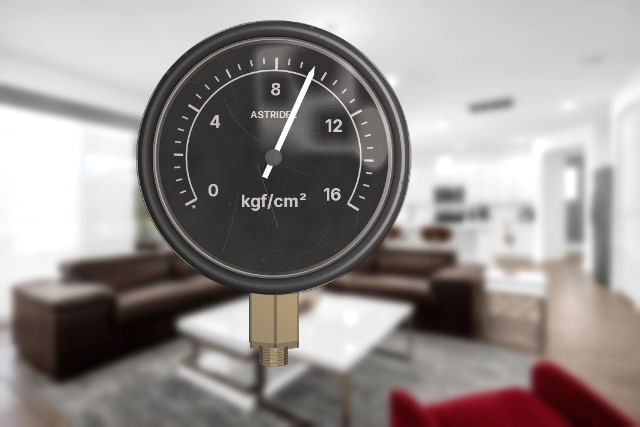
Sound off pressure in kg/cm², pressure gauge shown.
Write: 9.5 kg/cm²
